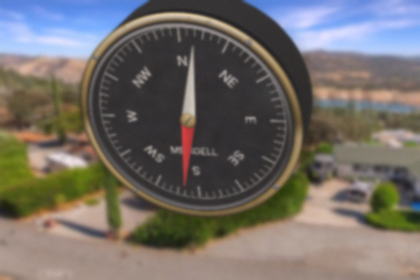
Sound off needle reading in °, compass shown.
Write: 190 °
